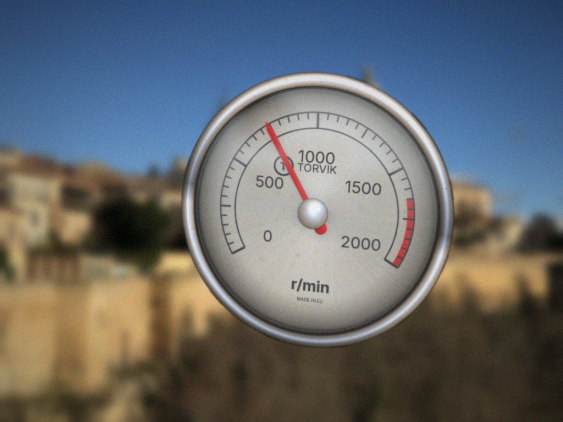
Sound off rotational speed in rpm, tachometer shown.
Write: 750 rpm
